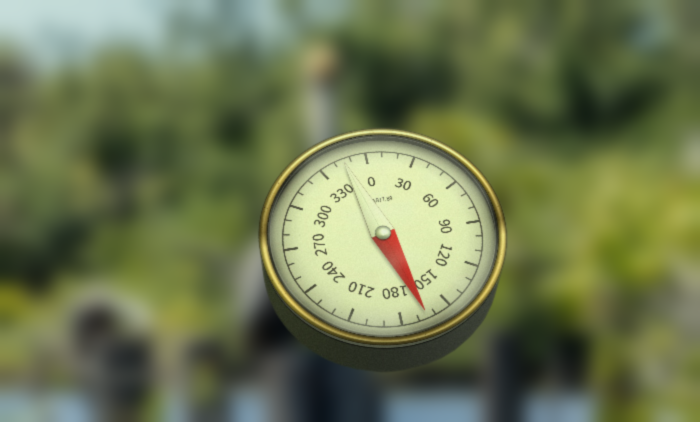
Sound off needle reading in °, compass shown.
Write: 165 °
